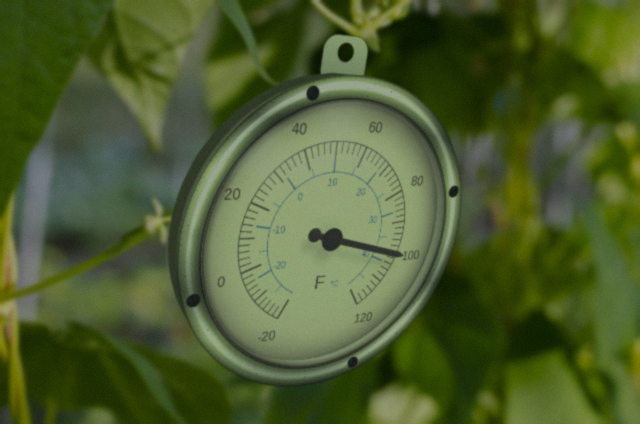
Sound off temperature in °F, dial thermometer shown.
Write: 100 °F
